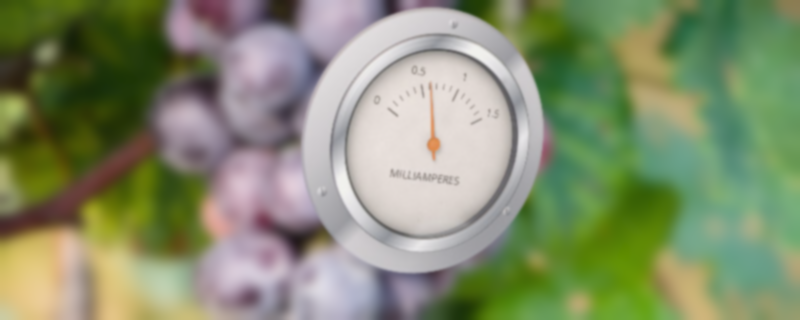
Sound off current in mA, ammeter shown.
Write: 0.6 mA
